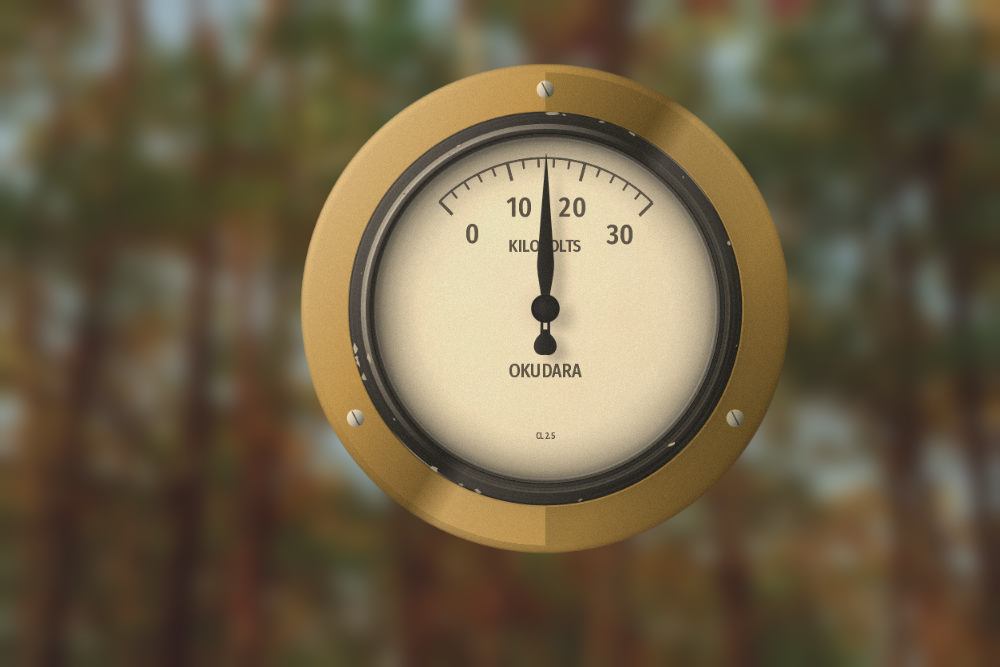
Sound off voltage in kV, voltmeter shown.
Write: 15 kV
